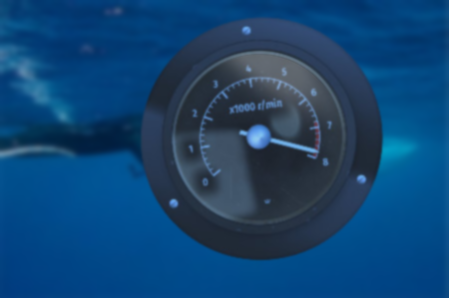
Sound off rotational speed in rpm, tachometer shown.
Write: 7800 rpm
